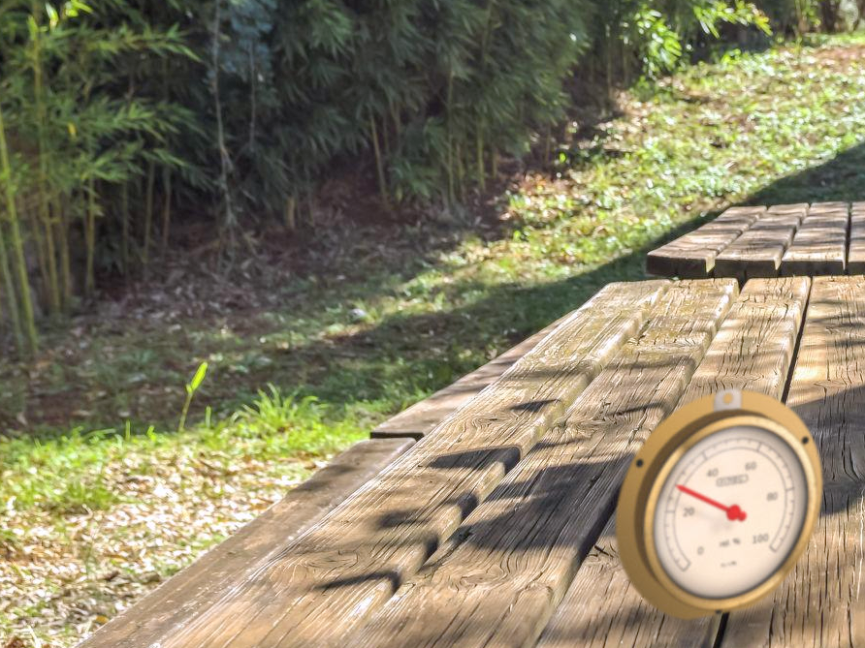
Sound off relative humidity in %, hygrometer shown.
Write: 28 %
